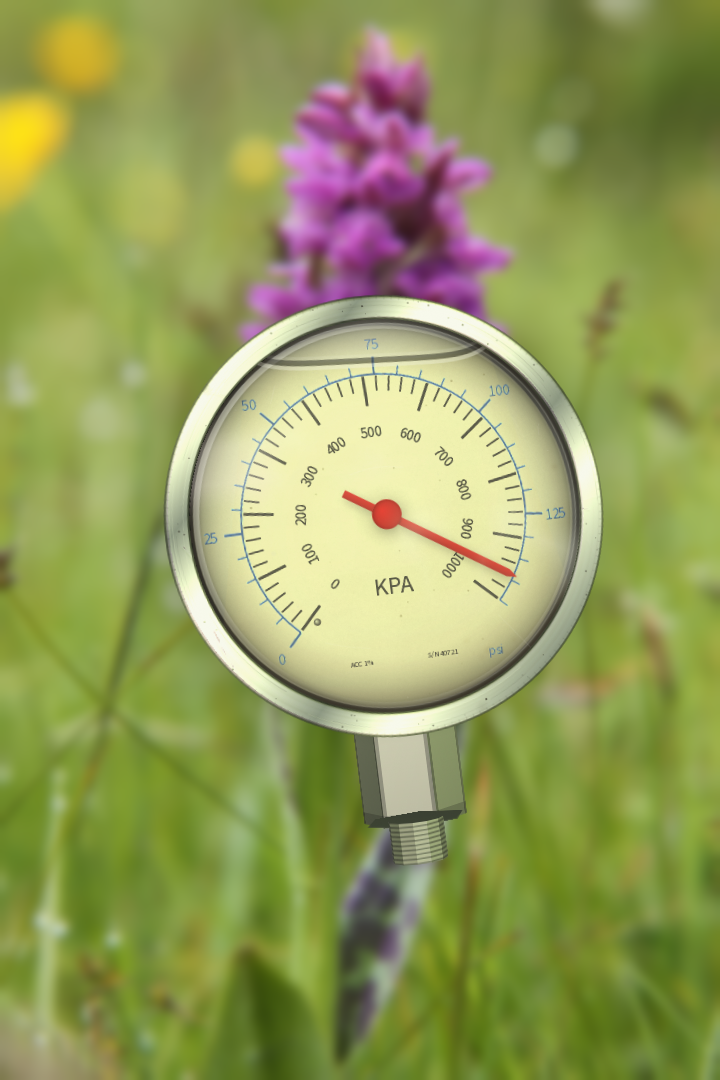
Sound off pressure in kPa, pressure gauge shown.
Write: 960 kPa
